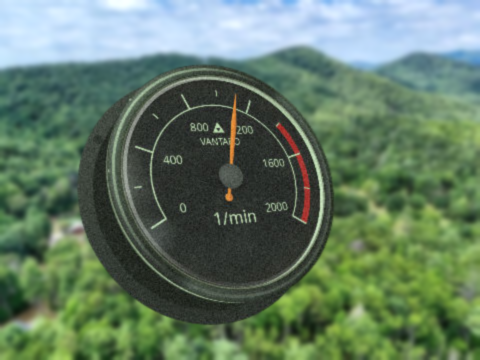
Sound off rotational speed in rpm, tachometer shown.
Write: 1100 rpm
